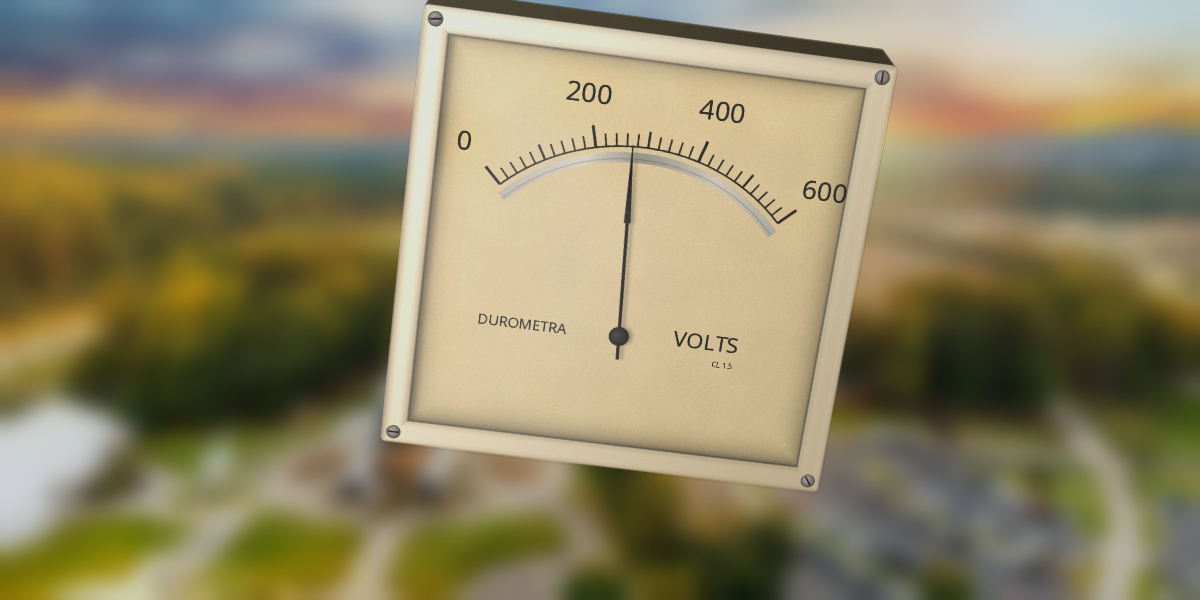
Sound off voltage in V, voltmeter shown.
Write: 270 V
